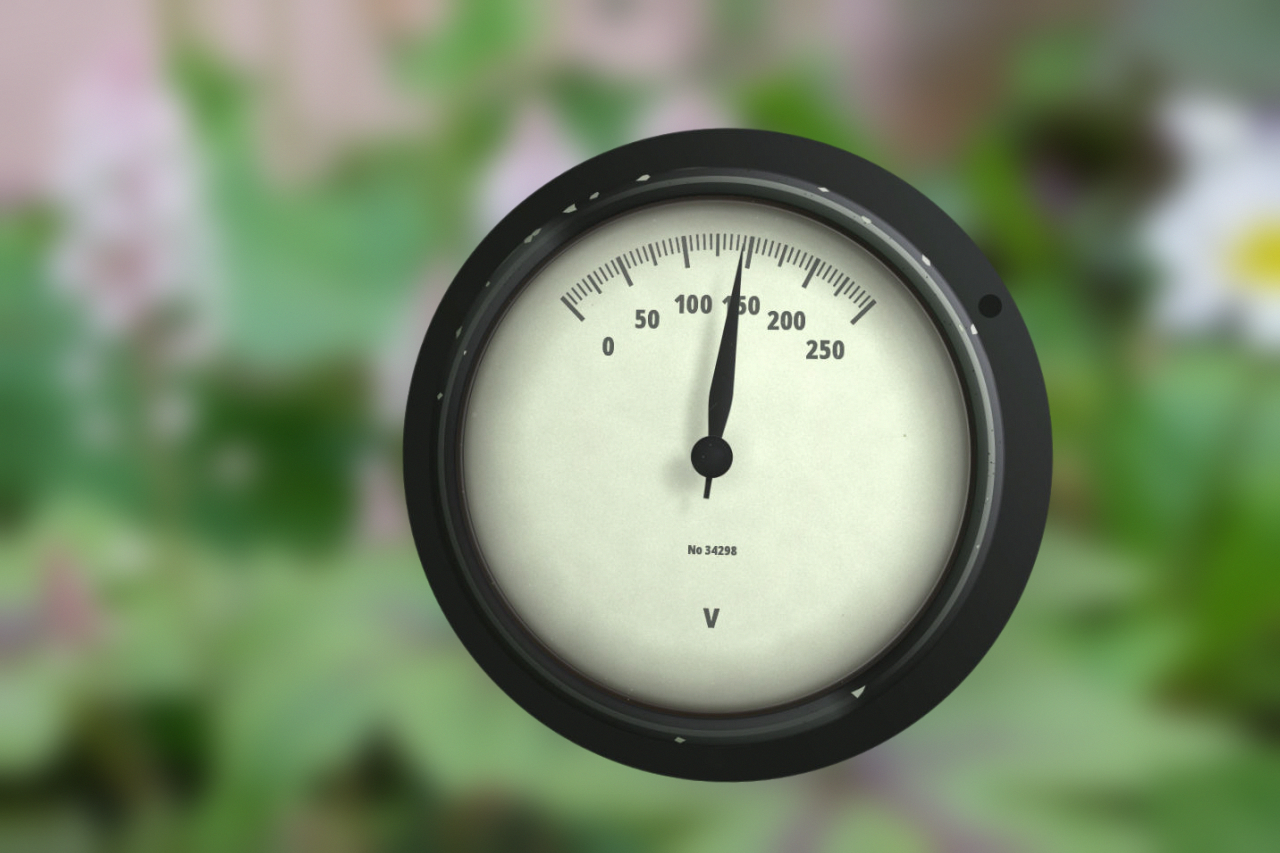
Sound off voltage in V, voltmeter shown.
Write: 145 V
